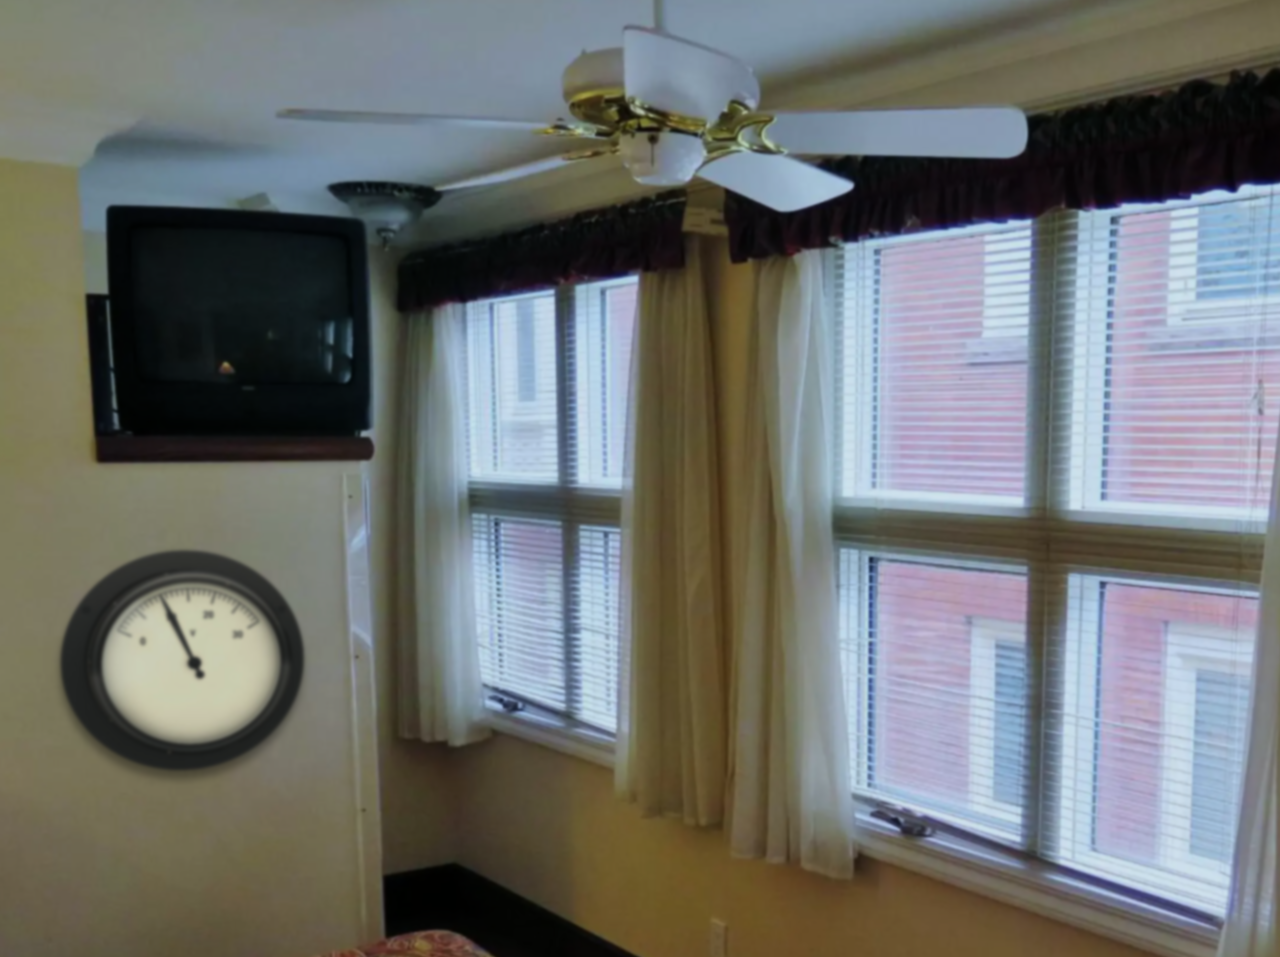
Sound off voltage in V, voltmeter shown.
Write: 10 V
